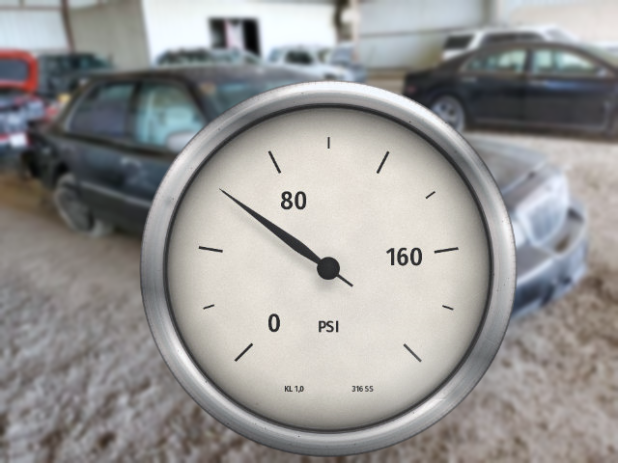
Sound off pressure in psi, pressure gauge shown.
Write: 60 psi
